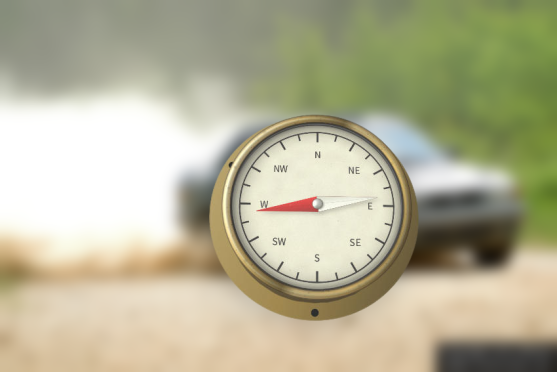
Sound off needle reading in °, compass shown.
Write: 262.5 °
